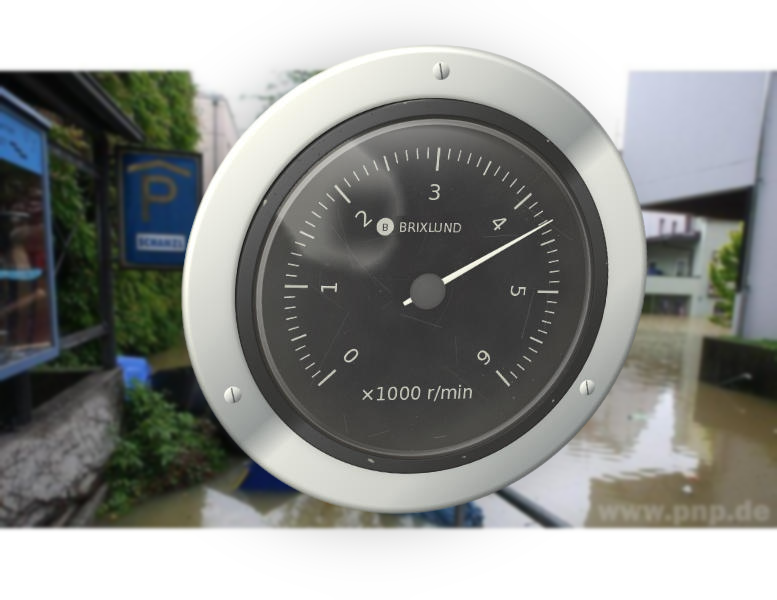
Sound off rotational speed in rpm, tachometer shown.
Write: 4300 rpm
